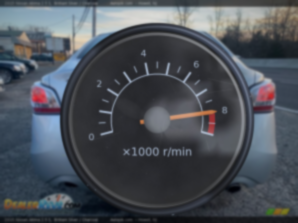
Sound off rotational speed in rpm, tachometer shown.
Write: 8000 rpm
